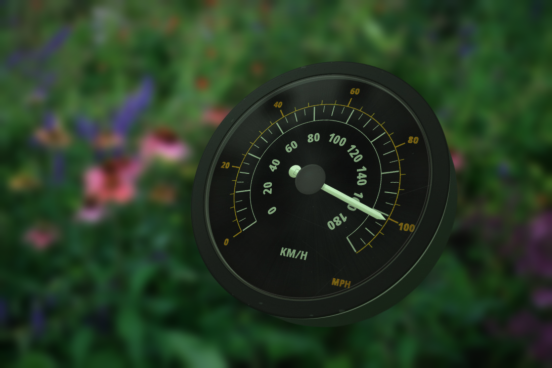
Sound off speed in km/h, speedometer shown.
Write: 162.5 km/h
